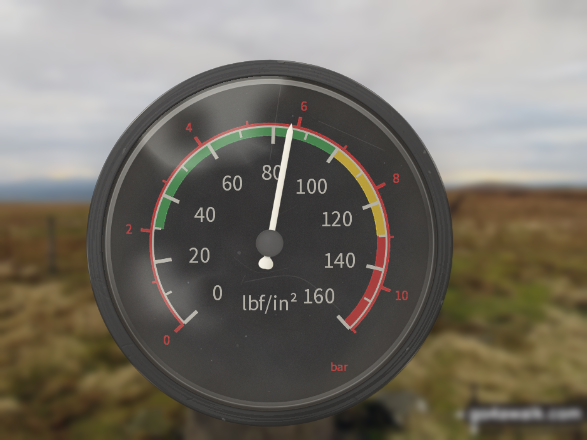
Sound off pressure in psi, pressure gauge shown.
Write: 85 psi
